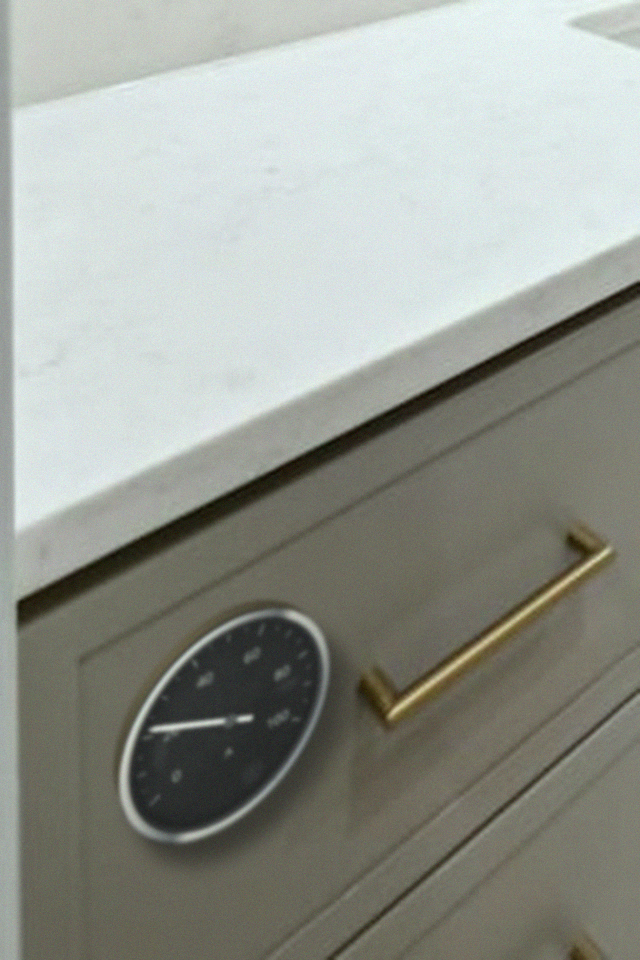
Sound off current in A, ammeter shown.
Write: 22.5 A
